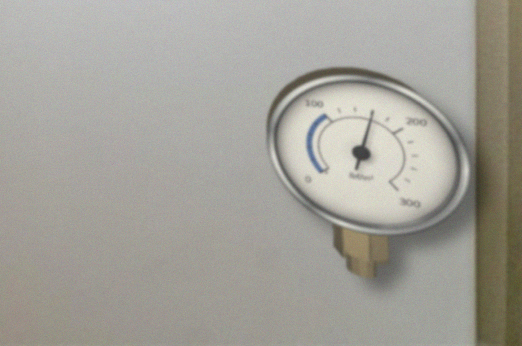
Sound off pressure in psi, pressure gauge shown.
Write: 160 psi
